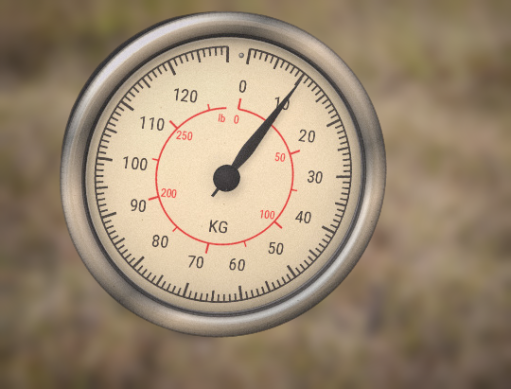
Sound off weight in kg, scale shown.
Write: 10 kg
